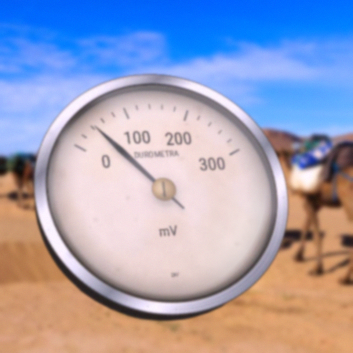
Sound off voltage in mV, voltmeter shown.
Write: 40 mV
